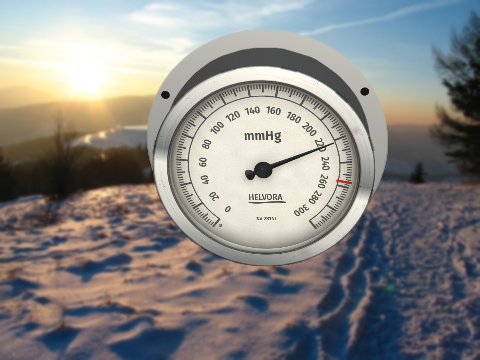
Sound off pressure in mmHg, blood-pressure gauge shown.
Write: 220 mmHg
